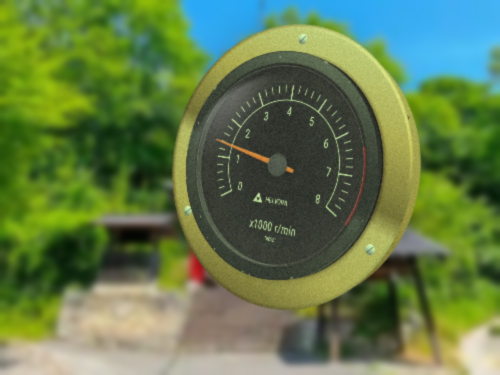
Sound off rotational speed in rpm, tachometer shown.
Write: 1400 rpm
